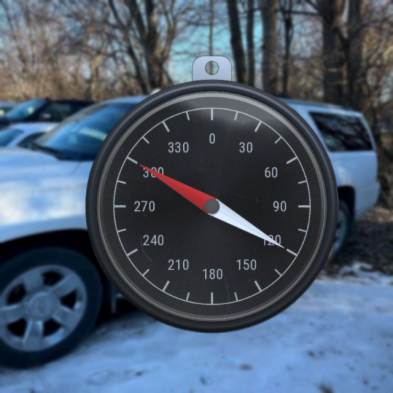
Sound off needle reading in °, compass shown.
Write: 300 °
